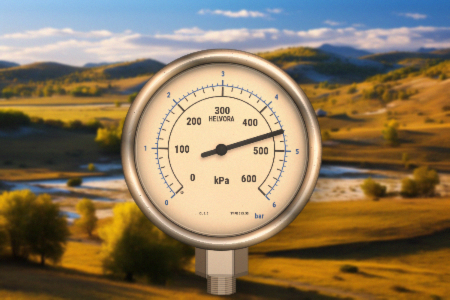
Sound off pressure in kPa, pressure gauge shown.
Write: 460 kPa
